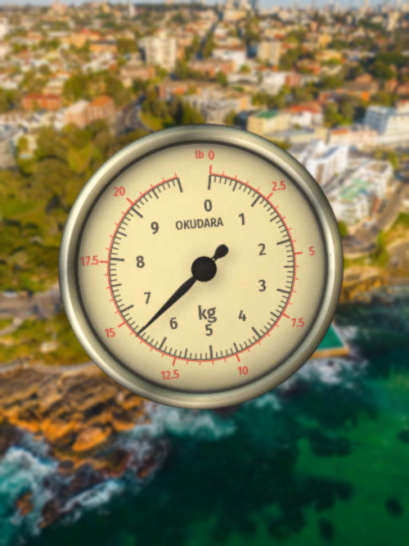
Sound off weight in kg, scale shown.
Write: 6.5 kg
